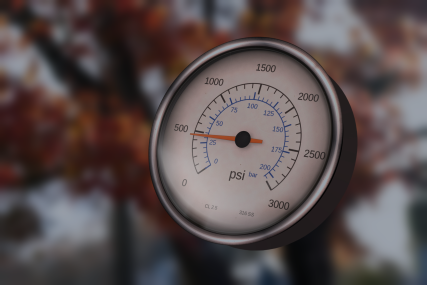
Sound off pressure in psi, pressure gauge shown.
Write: 450 psi
